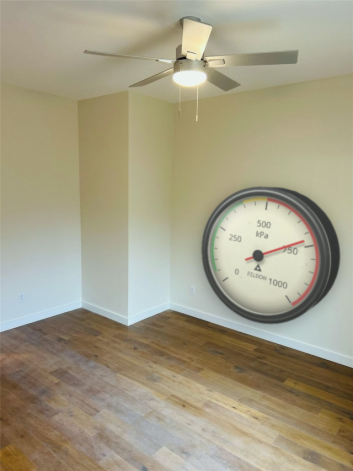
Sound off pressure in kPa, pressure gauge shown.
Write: 725 kPa
